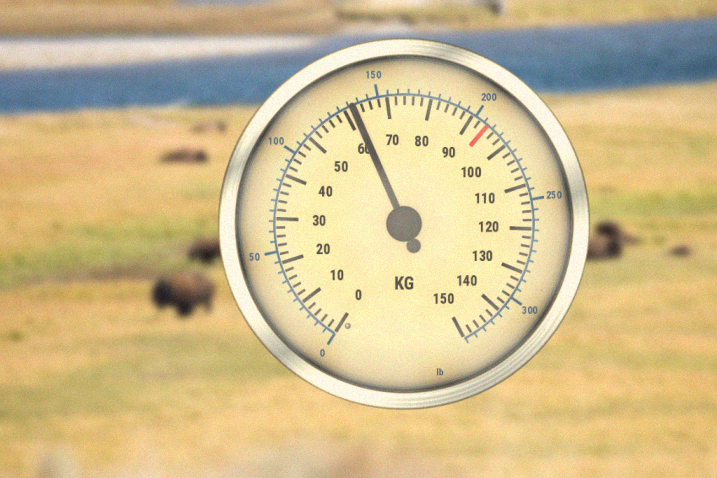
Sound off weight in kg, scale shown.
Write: 62 kg
